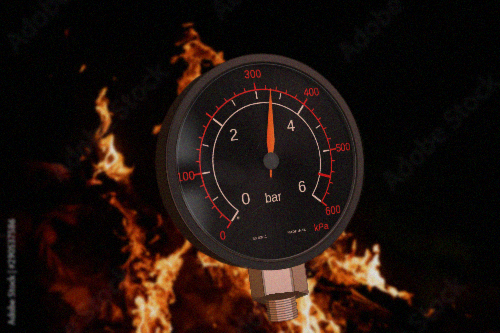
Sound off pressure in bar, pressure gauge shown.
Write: 3.25 bar
